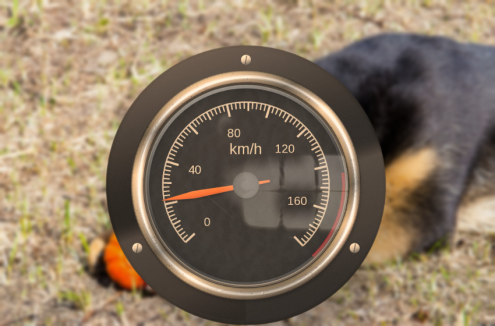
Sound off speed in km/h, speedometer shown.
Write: 22 km/h
